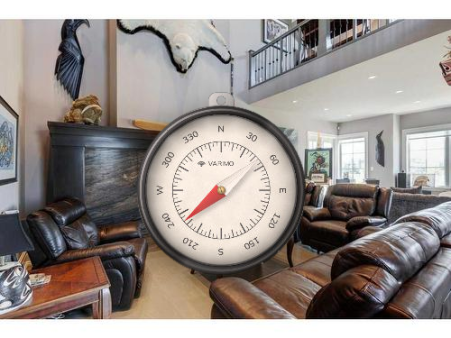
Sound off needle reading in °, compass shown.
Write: 230 °
